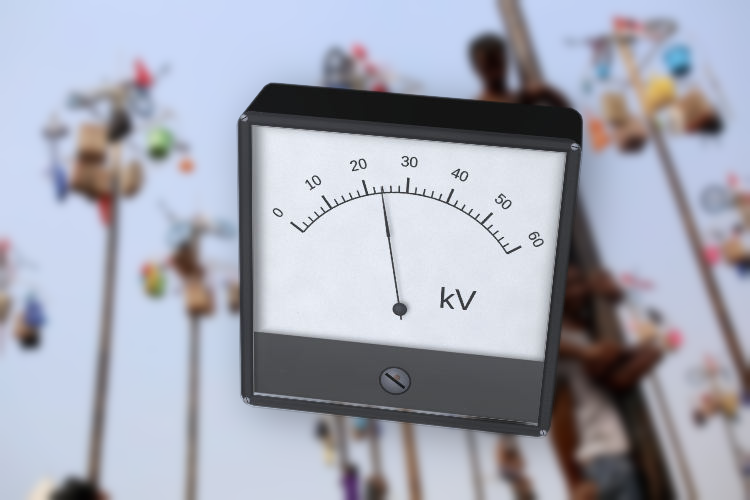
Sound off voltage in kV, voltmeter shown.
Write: 24 kV
